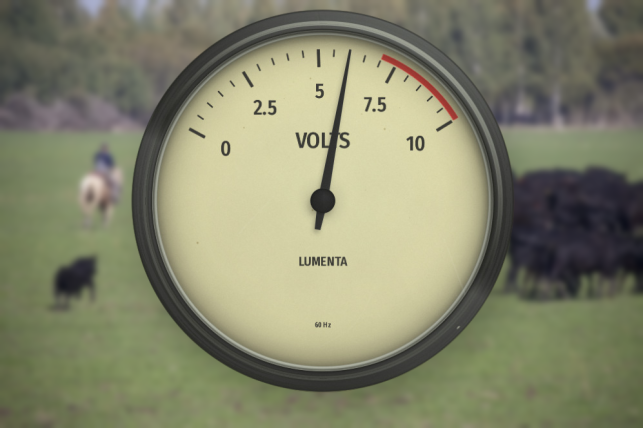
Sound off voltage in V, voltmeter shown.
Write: 6 V
